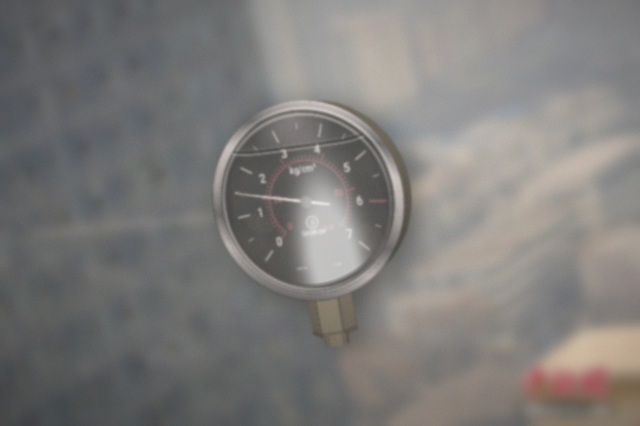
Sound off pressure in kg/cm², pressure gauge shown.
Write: 1.5 kg/cm²
